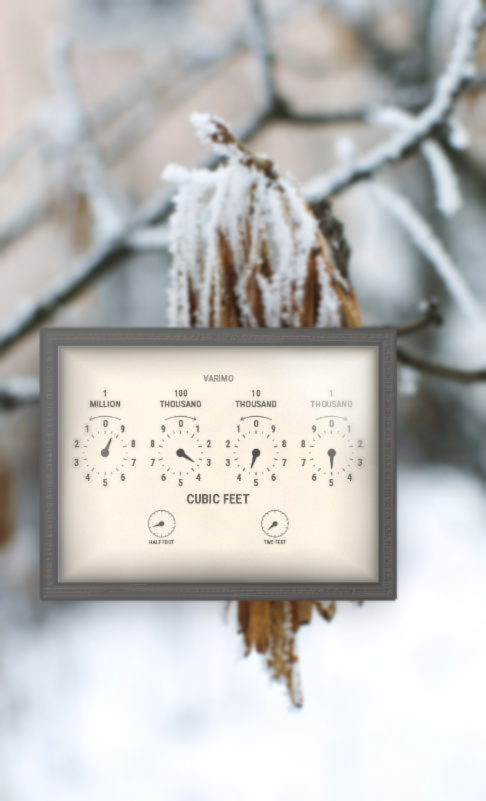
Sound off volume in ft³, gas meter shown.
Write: 934500 ft³
